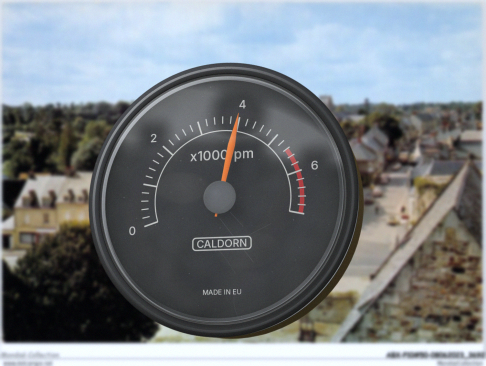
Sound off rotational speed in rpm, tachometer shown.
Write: 4000 rpm
